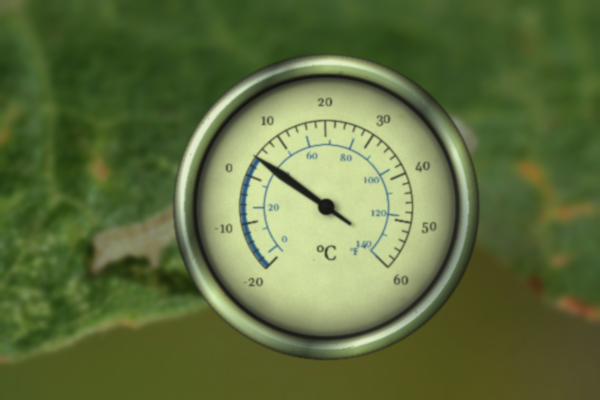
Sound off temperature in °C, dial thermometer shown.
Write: 4 °C
